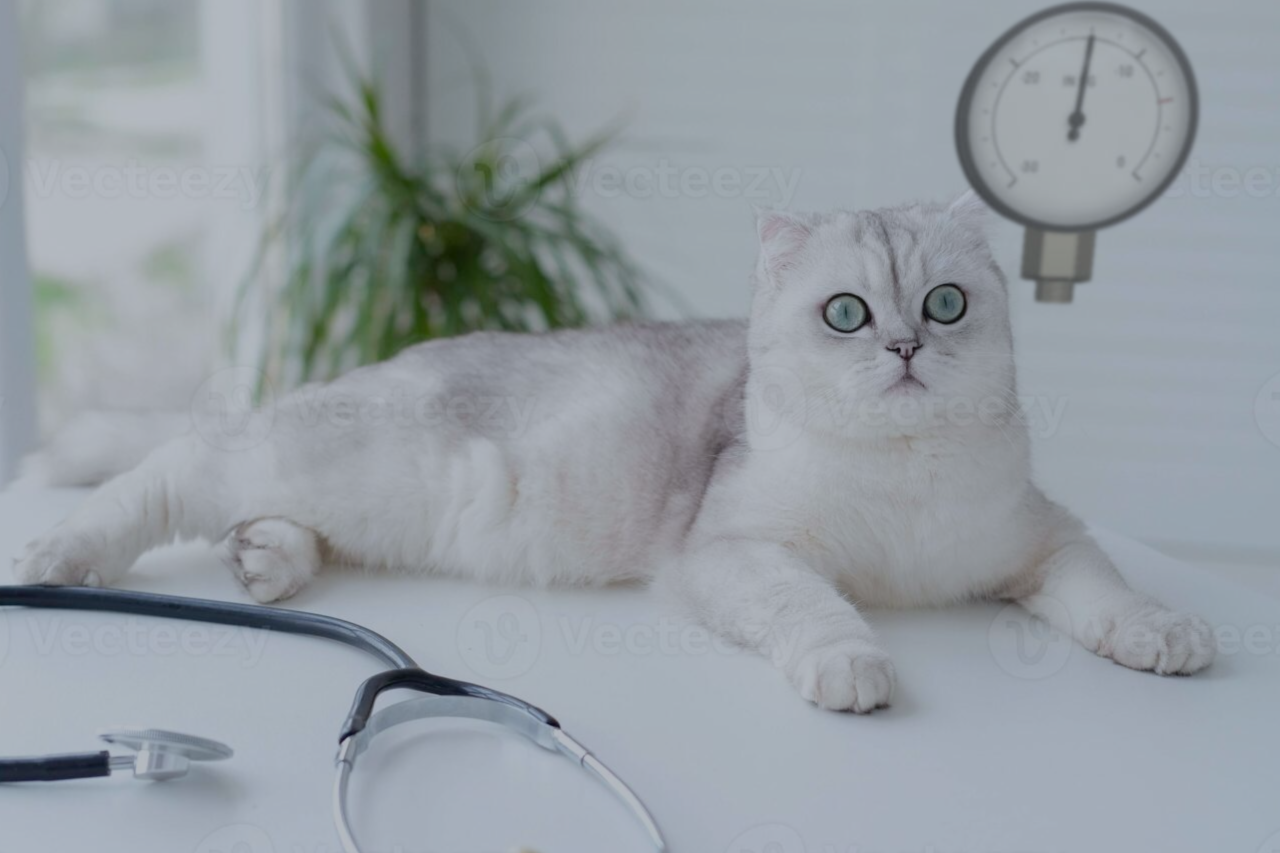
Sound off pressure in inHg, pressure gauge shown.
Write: -14 inHg
